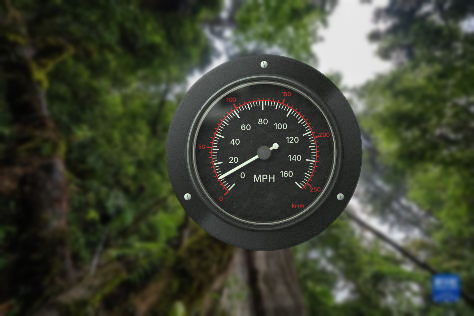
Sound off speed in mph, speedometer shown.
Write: 10 mph
